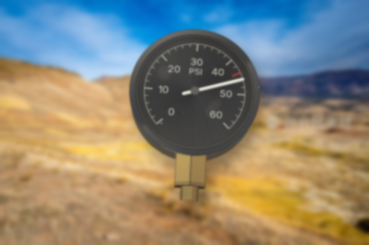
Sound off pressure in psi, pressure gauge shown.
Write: 46 psi
